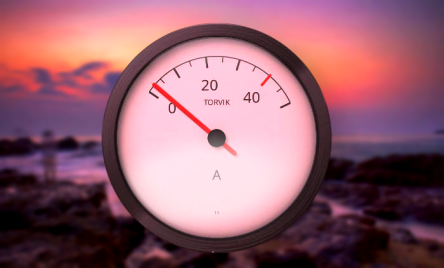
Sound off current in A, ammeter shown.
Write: 2.5 A
